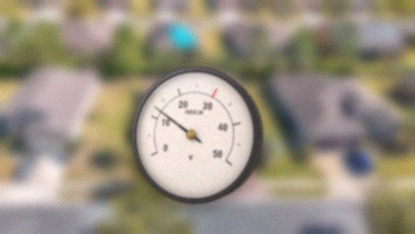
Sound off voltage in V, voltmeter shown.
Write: 12.5 V
